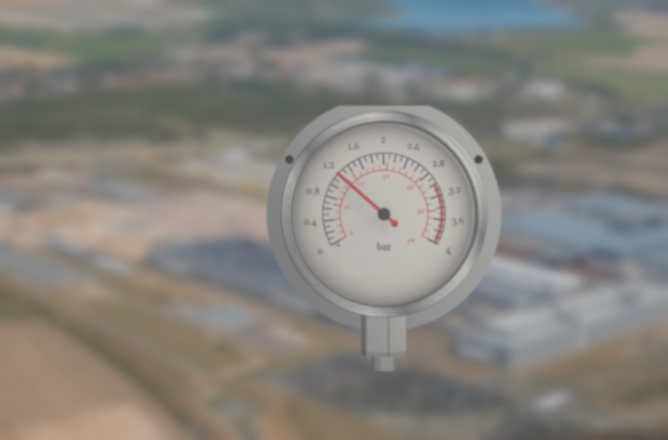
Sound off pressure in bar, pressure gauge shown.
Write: 1.2 bar
